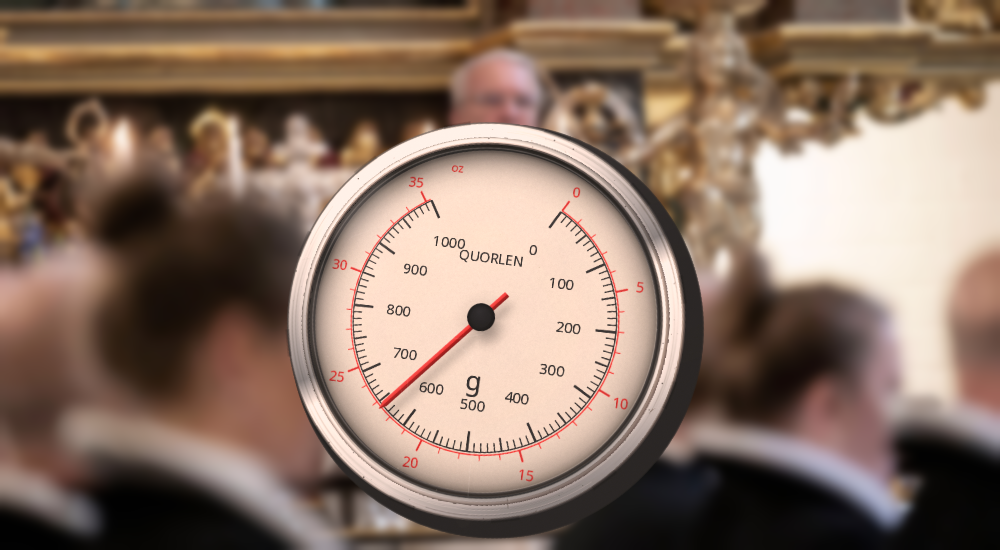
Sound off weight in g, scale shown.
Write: 640 g
